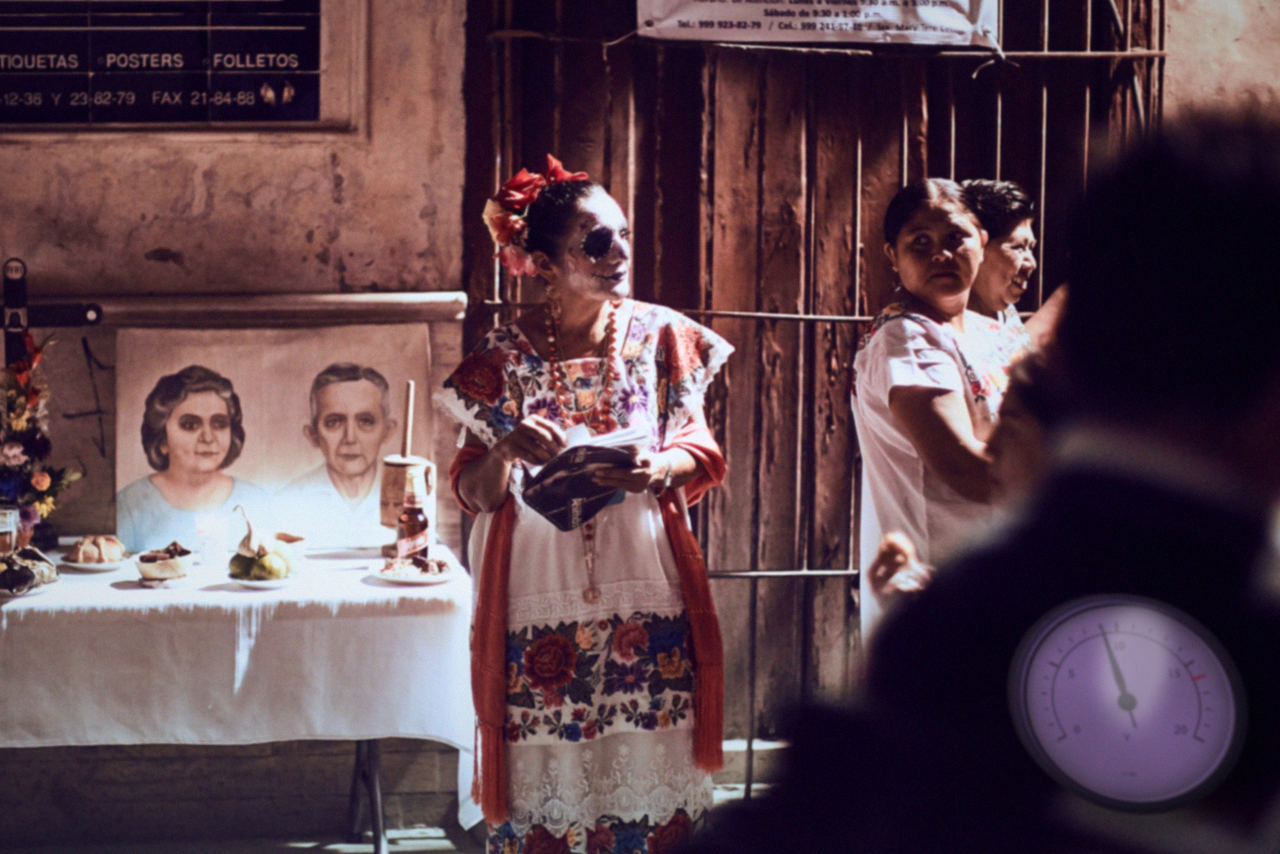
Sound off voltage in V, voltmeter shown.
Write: 9 V
